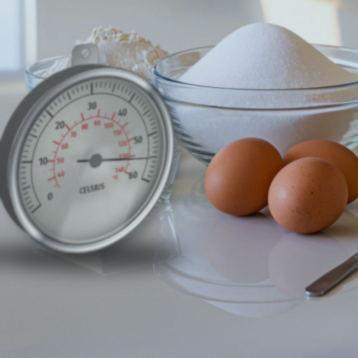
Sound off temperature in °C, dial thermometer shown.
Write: 55 °C
